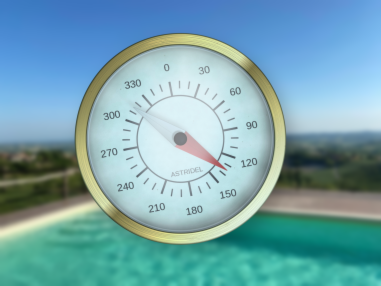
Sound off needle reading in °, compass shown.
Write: 135 °
